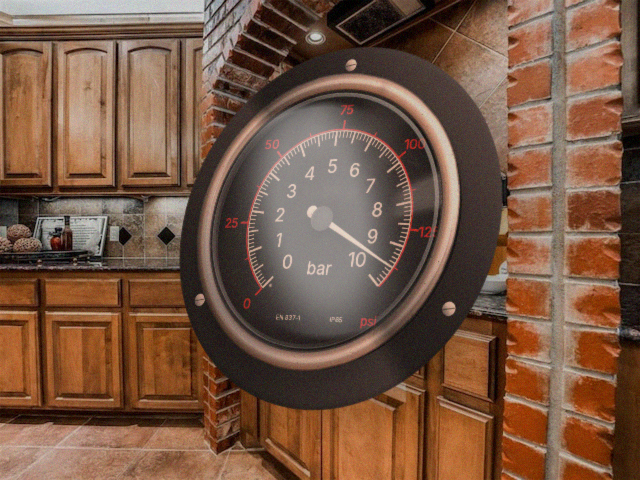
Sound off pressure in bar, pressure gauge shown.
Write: 9.5 bar
